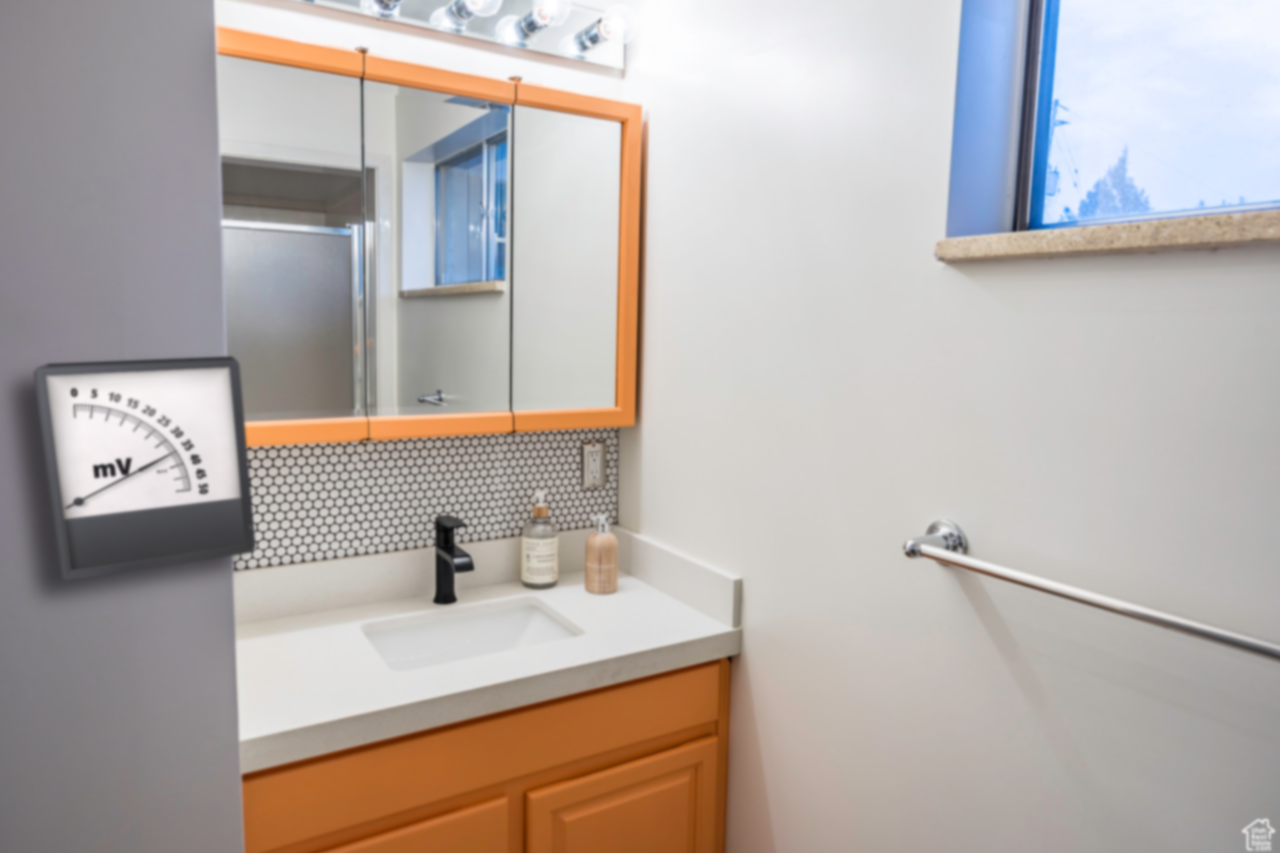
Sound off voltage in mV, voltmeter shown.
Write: 35 mV
